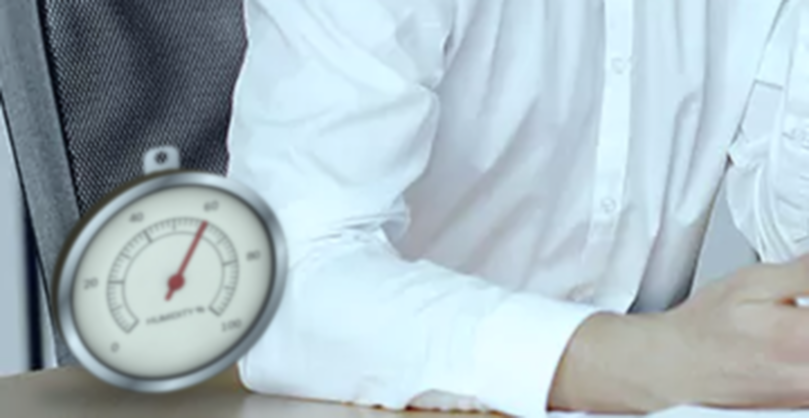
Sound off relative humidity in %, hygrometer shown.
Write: 60 %
